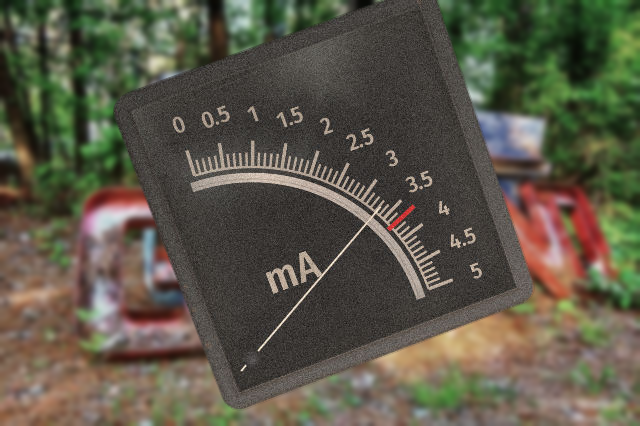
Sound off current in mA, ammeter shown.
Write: 3.3 mA
